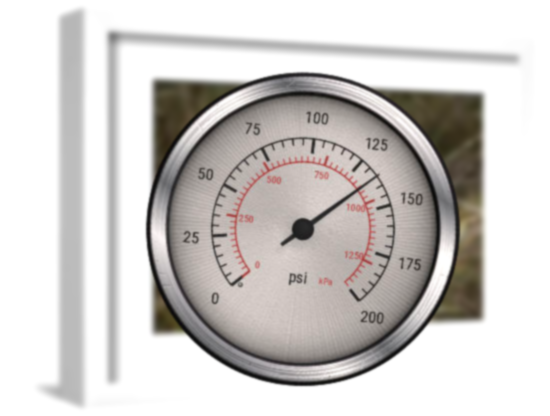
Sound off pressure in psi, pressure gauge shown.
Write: 135 psi
